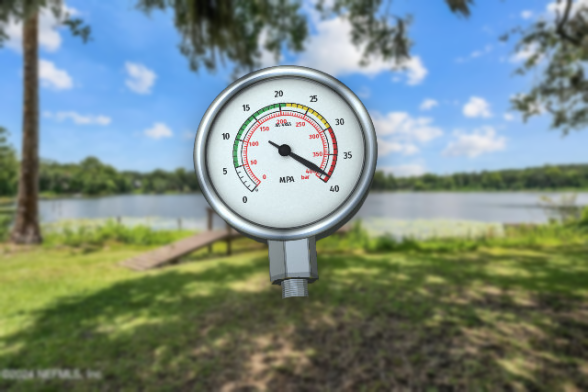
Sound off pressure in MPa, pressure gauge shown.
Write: 39 MPa
